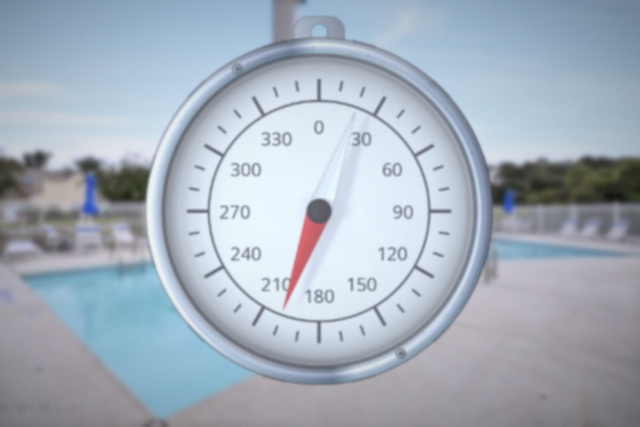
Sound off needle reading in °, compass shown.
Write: 200 °
